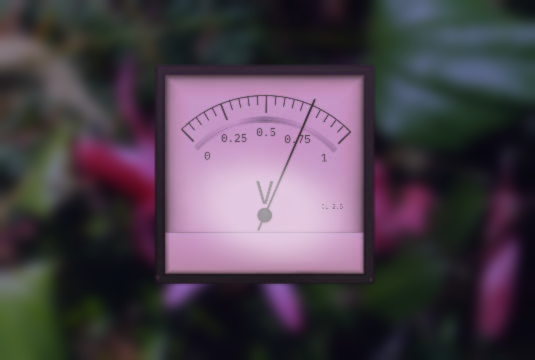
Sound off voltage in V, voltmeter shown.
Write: 0.75 V
